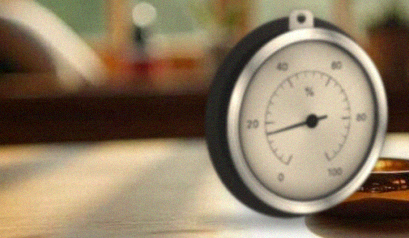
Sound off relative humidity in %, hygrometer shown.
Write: 16 %
